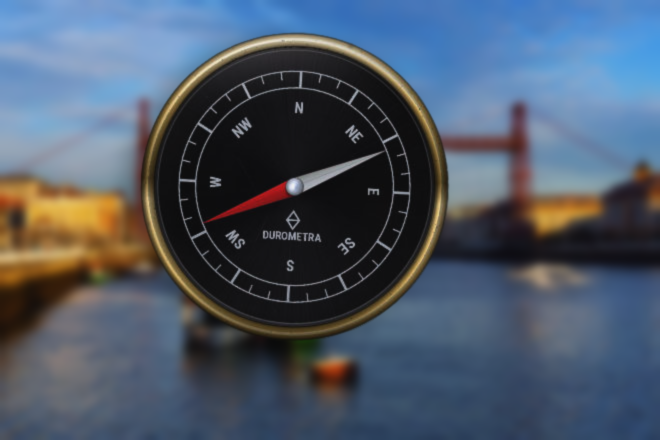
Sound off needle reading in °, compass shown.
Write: 245 °
